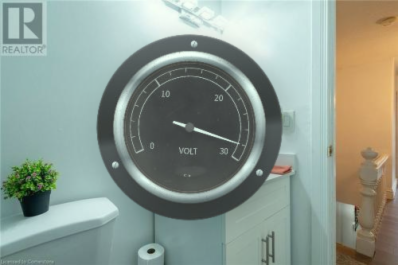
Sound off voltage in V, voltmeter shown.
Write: 28 V
